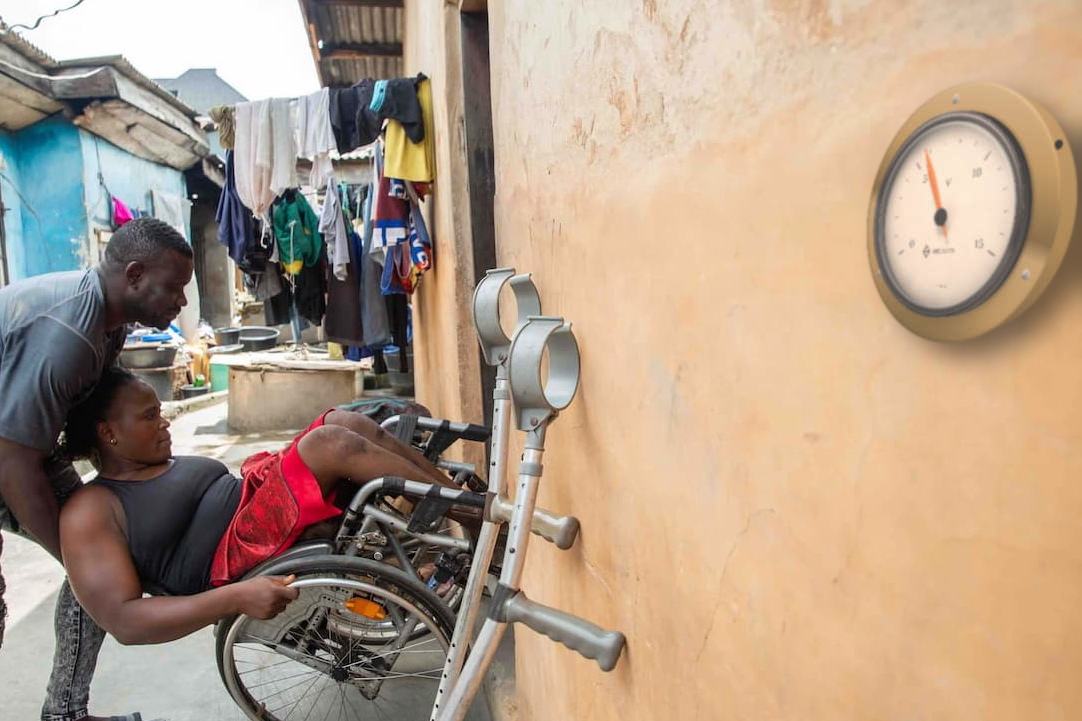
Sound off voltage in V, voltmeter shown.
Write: 6 V
